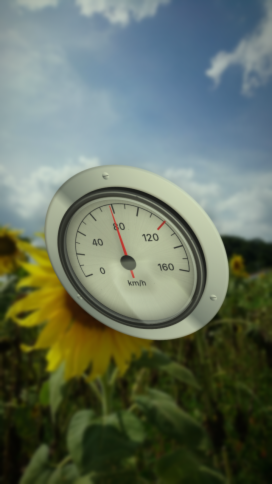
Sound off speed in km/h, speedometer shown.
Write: 80 km/h
